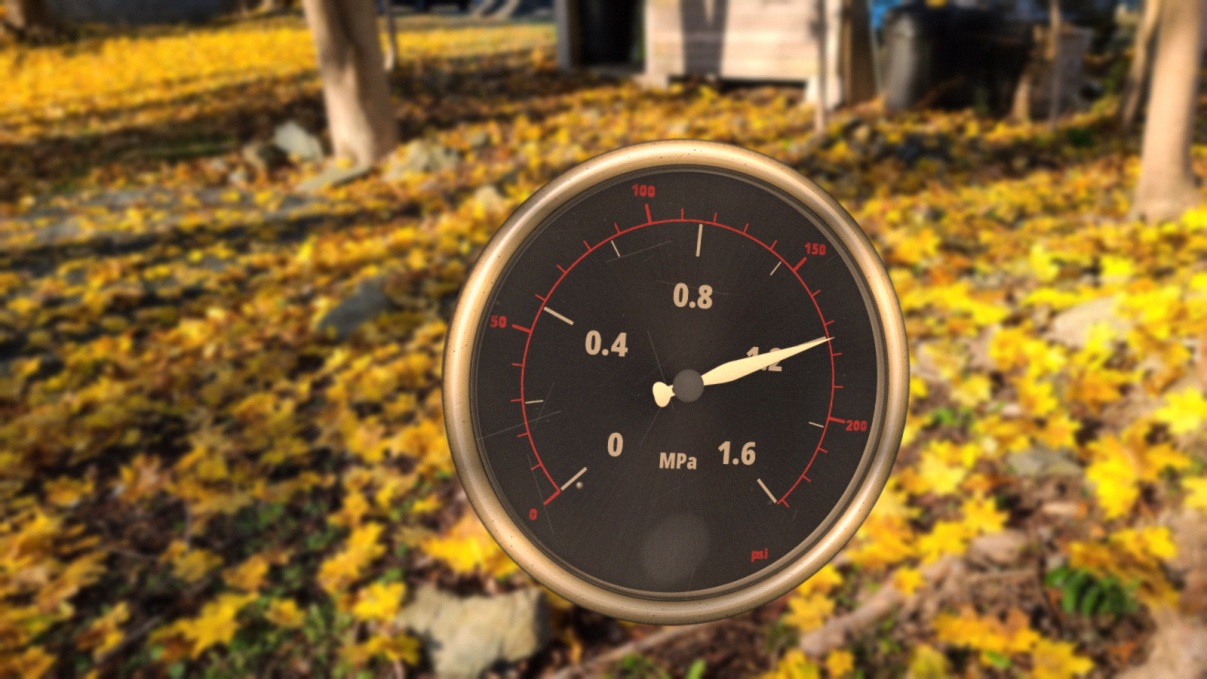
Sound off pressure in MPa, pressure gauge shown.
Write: 1.2 MPa
